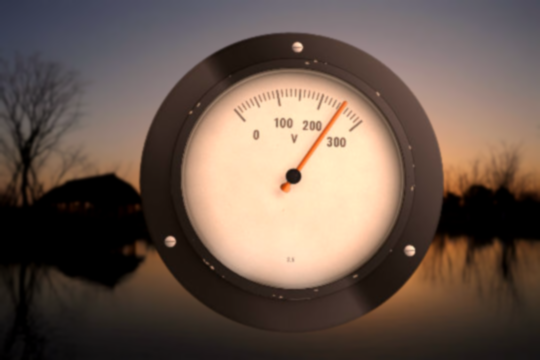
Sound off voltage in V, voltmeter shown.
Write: 250 V
